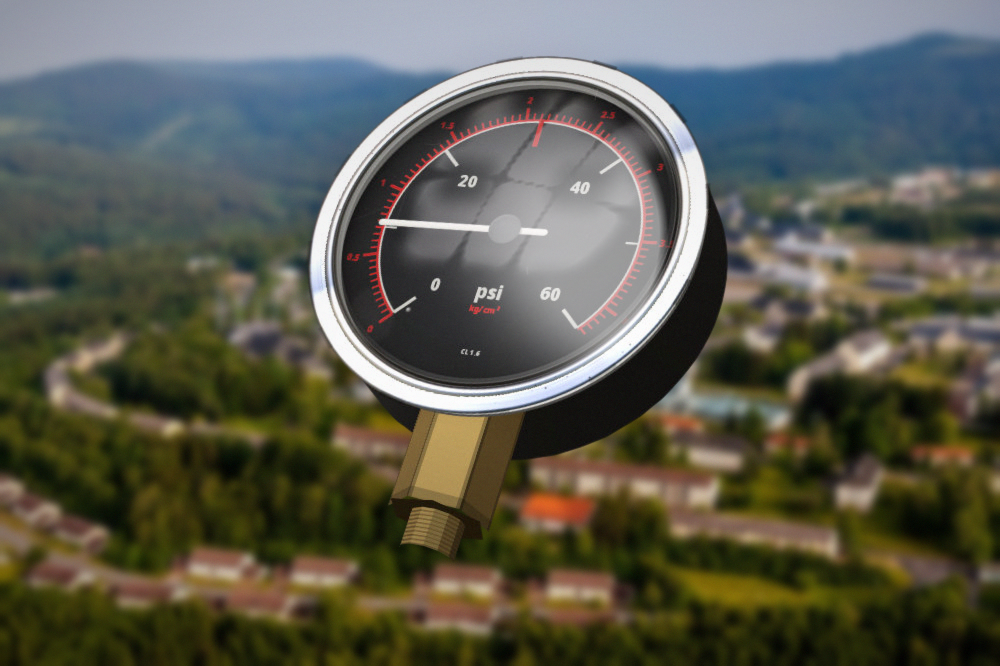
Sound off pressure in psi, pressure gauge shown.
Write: 10 psi
